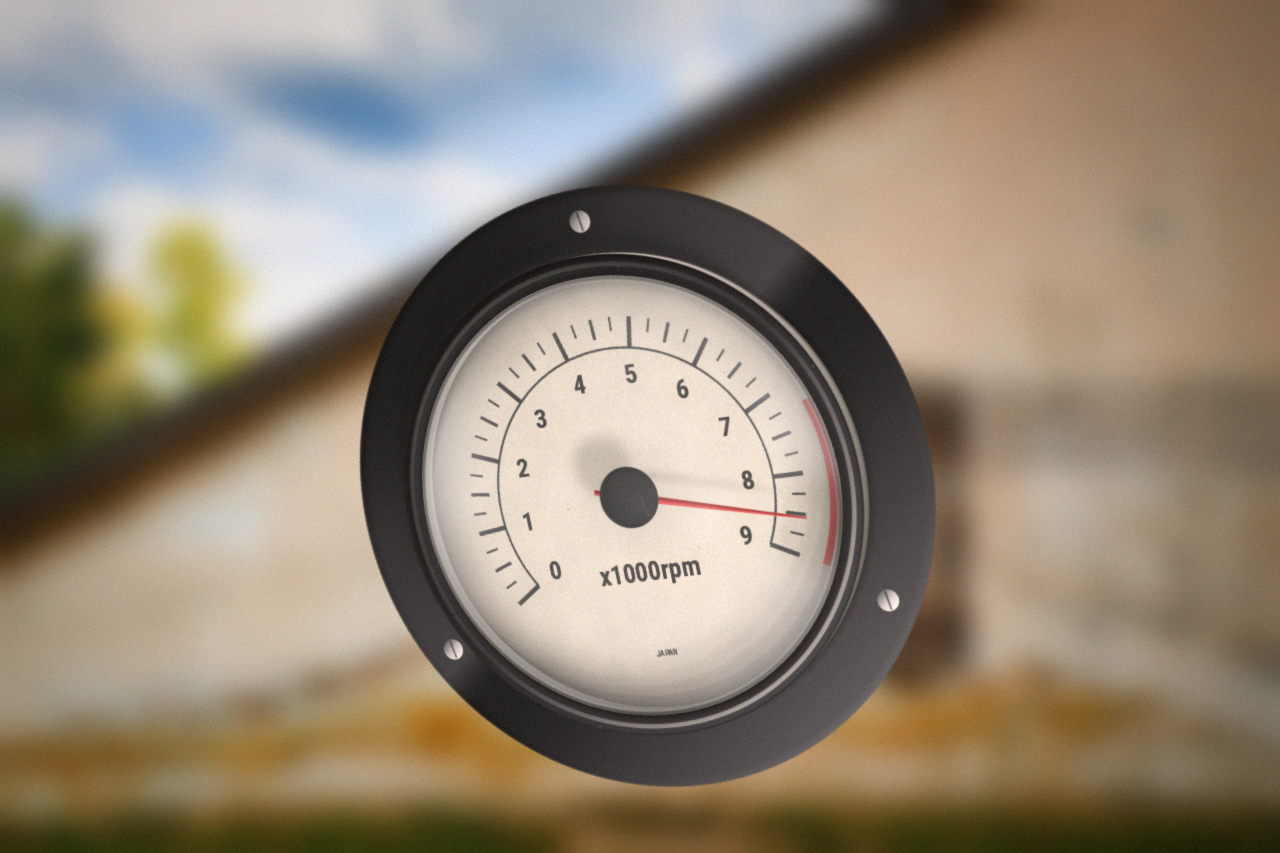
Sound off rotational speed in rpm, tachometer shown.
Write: 8500 rpm
